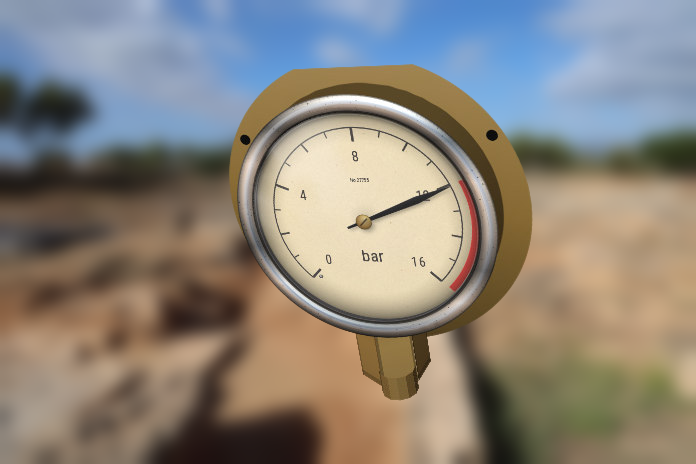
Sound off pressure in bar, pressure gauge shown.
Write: 12 bar
